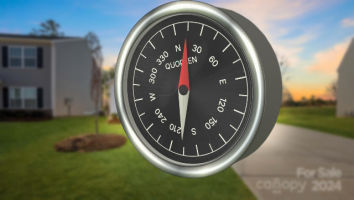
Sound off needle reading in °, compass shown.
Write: 15 °
